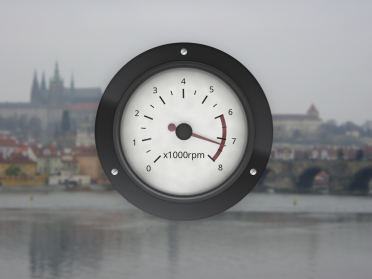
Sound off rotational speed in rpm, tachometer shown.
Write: 7250 rpm
